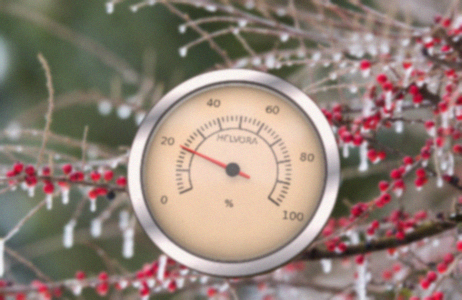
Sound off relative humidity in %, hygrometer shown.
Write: 20 %
